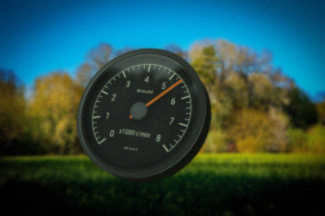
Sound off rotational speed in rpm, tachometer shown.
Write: 5400 rpm
